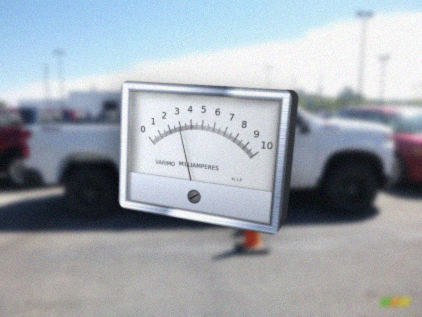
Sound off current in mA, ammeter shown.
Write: 3 mA
